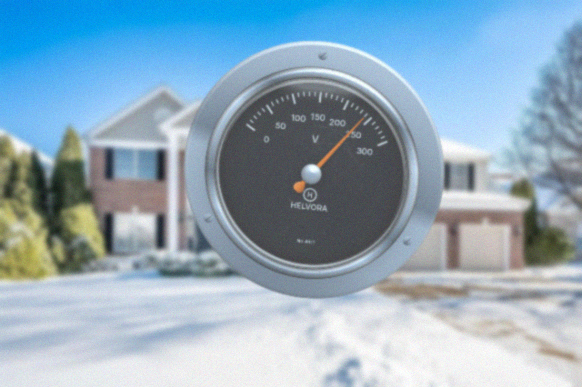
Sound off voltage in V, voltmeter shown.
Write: 240 V
